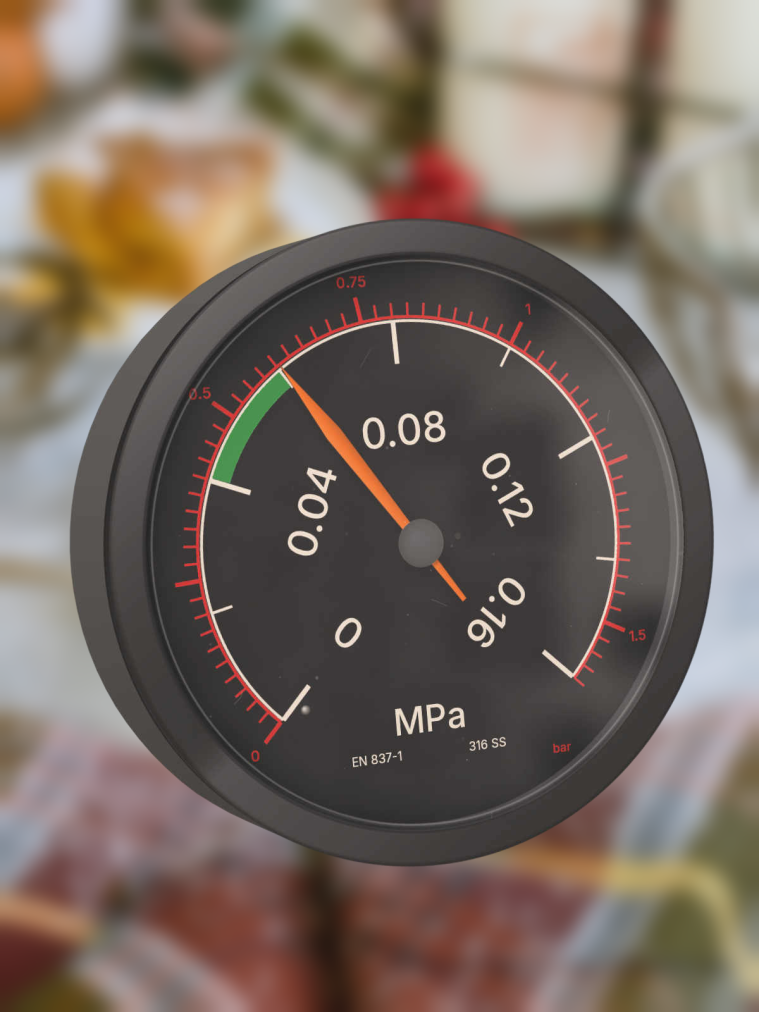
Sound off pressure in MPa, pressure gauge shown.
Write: 0.06 MPa
